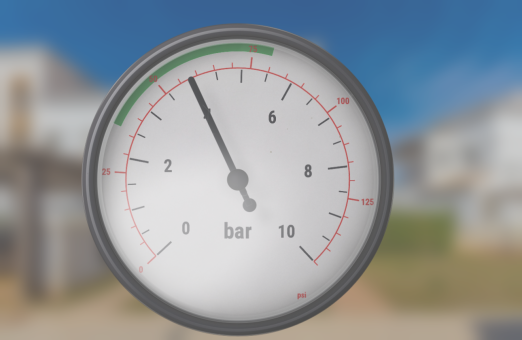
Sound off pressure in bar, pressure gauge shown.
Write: 4 bar
